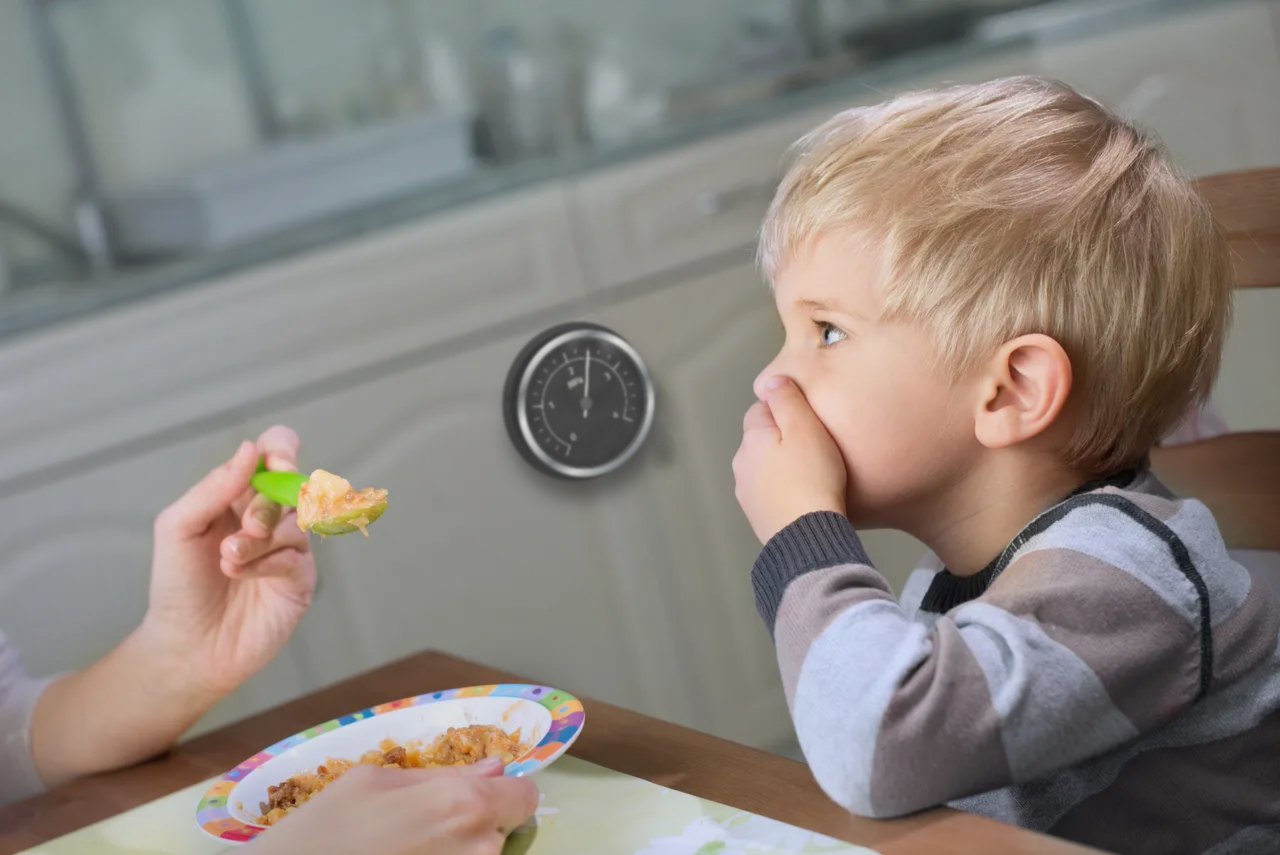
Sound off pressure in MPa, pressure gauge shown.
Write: 2.4 MPa
